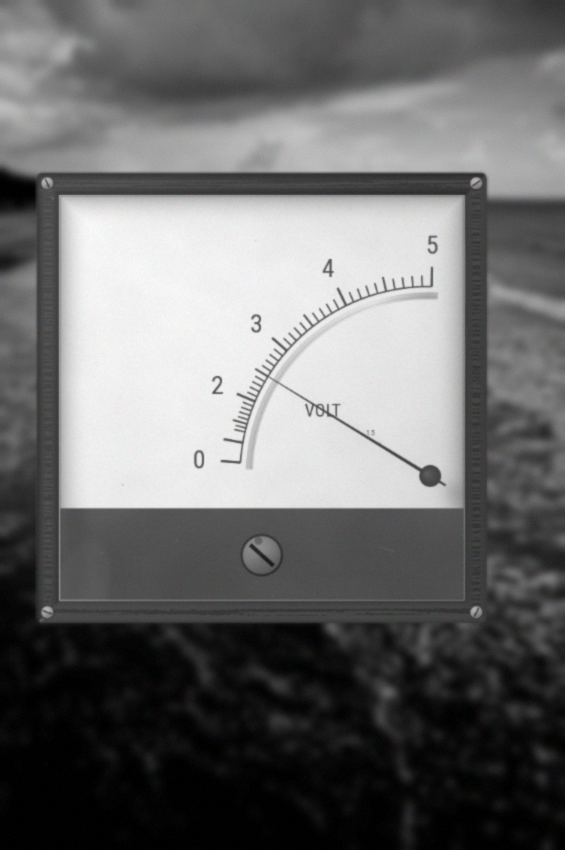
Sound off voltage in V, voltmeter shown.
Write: 2.5 V
